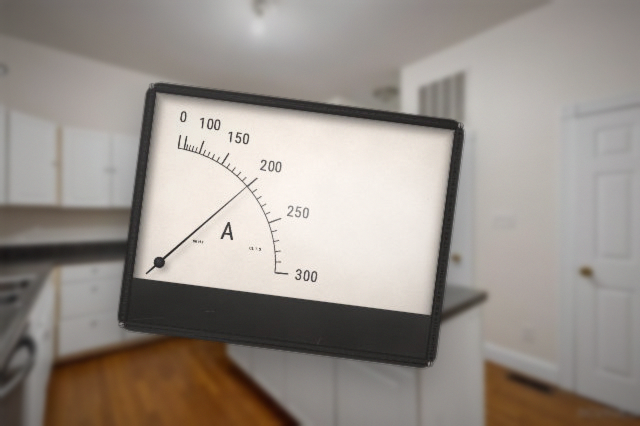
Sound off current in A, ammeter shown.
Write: 200 A
